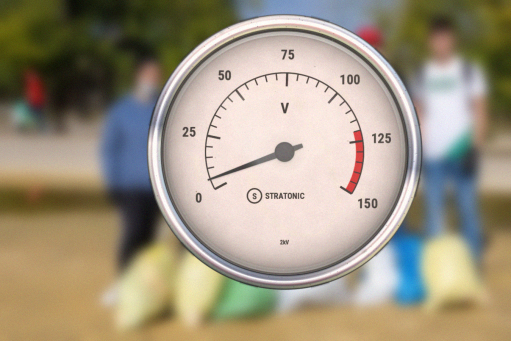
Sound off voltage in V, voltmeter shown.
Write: 5 V
